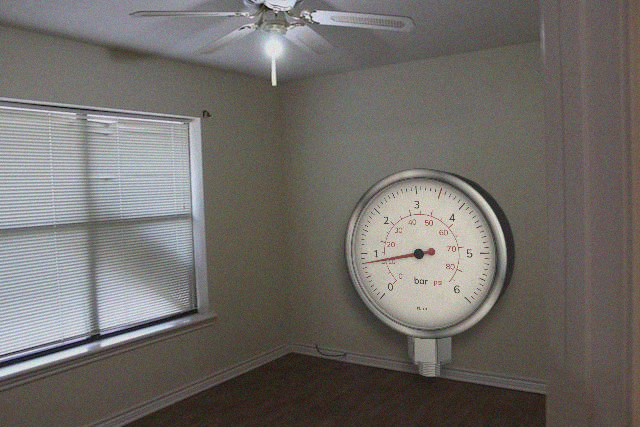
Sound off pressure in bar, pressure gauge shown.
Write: 0.8 bar
